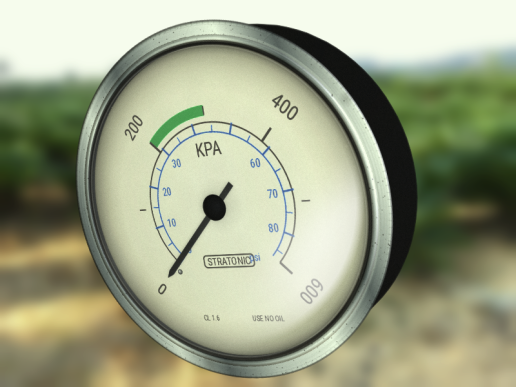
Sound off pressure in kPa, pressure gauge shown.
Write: 0 kPa
